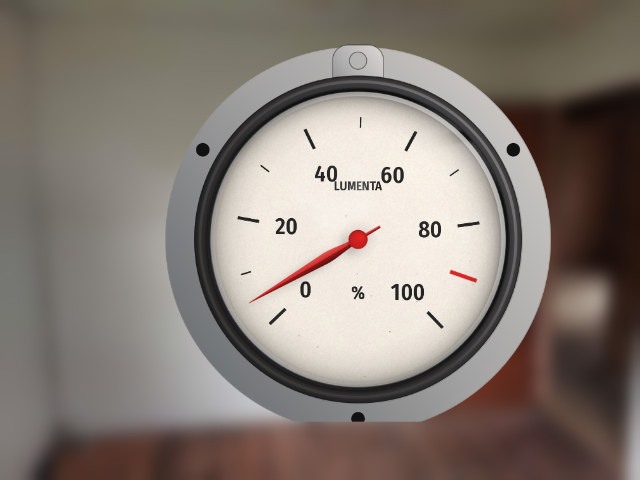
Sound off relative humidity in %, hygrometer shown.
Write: 5 %
